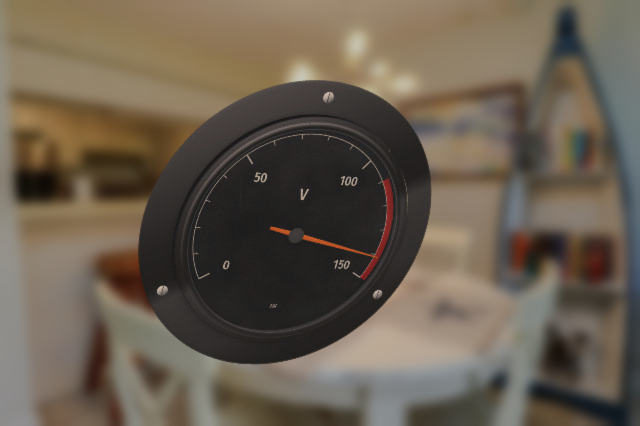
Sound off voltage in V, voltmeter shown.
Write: 140 V
